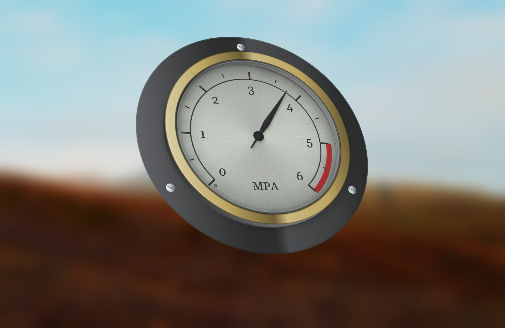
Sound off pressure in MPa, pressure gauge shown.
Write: 3.75 MPa
